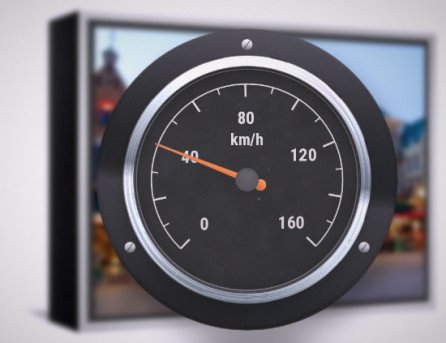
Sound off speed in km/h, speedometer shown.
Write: 40 km/h
